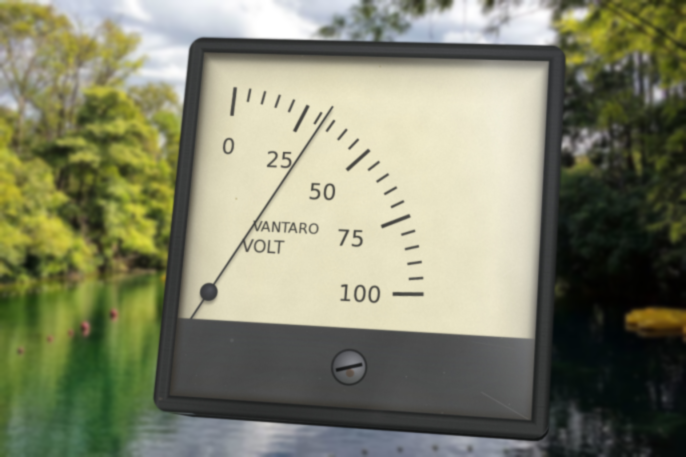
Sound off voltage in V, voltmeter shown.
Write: 32.5 V
